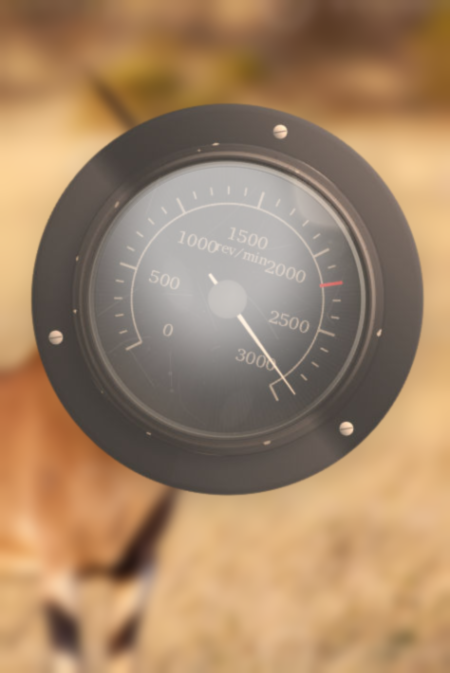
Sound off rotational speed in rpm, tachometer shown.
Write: 2900 rpm
